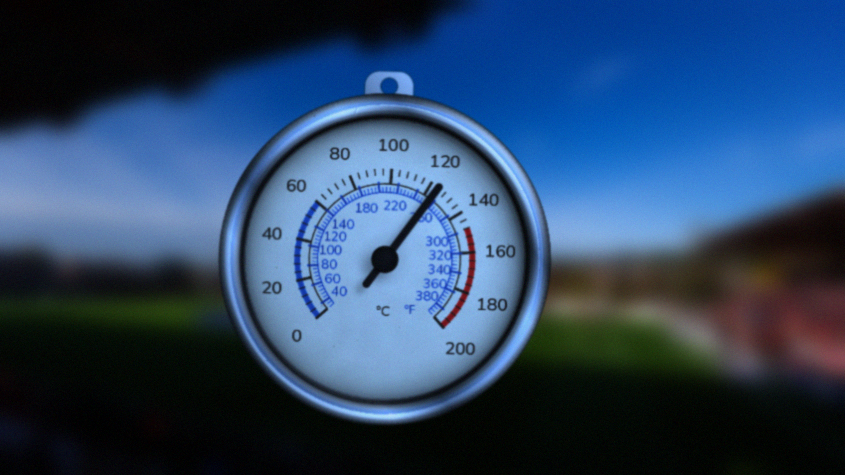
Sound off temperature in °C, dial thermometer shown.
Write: 124 °C
